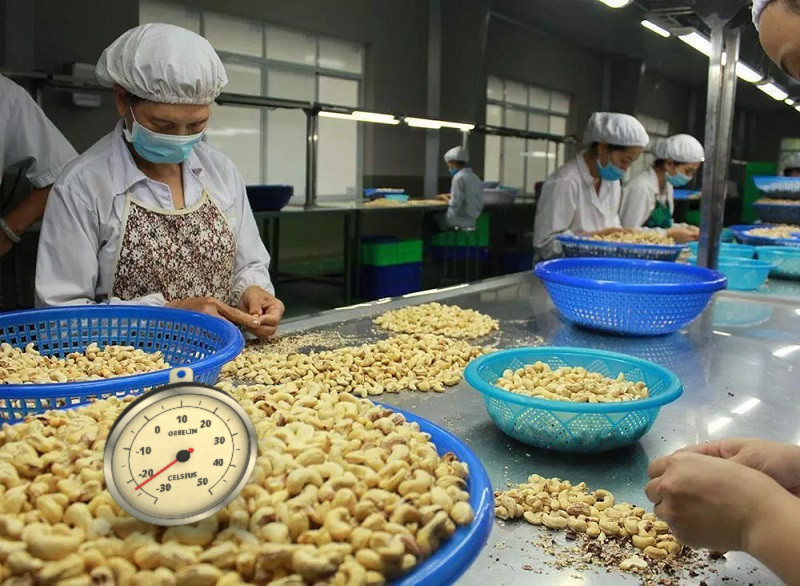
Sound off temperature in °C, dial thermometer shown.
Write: -22.5 °C
